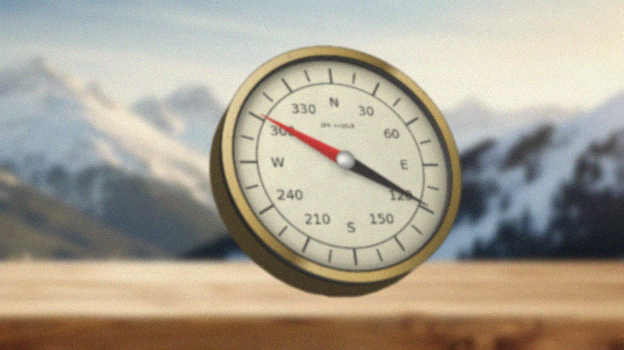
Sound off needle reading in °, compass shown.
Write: 300 °
